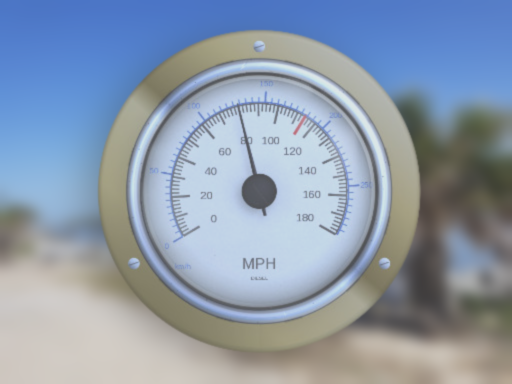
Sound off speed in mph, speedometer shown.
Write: 80 mph
